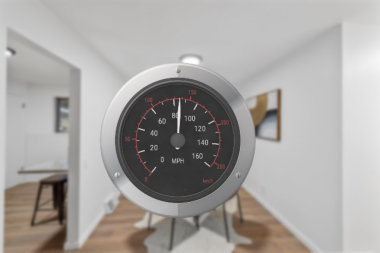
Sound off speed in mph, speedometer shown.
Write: 85 mph
